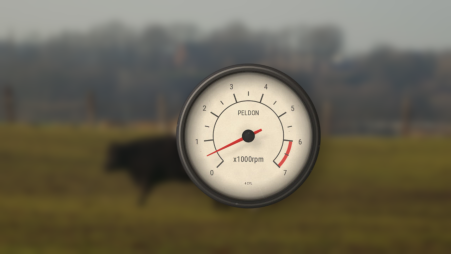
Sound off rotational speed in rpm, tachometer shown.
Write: 500 rpm
